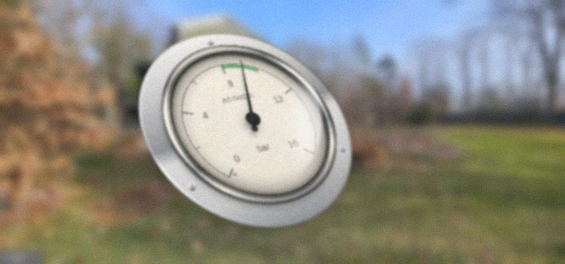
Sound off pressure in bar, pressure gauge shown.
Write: 9 bar
